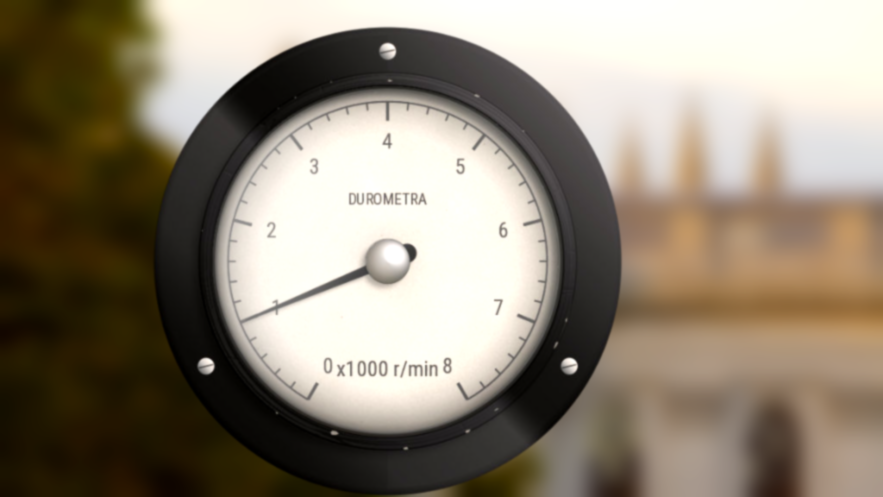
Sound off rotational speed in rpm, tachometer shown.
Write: 1000 rpm
